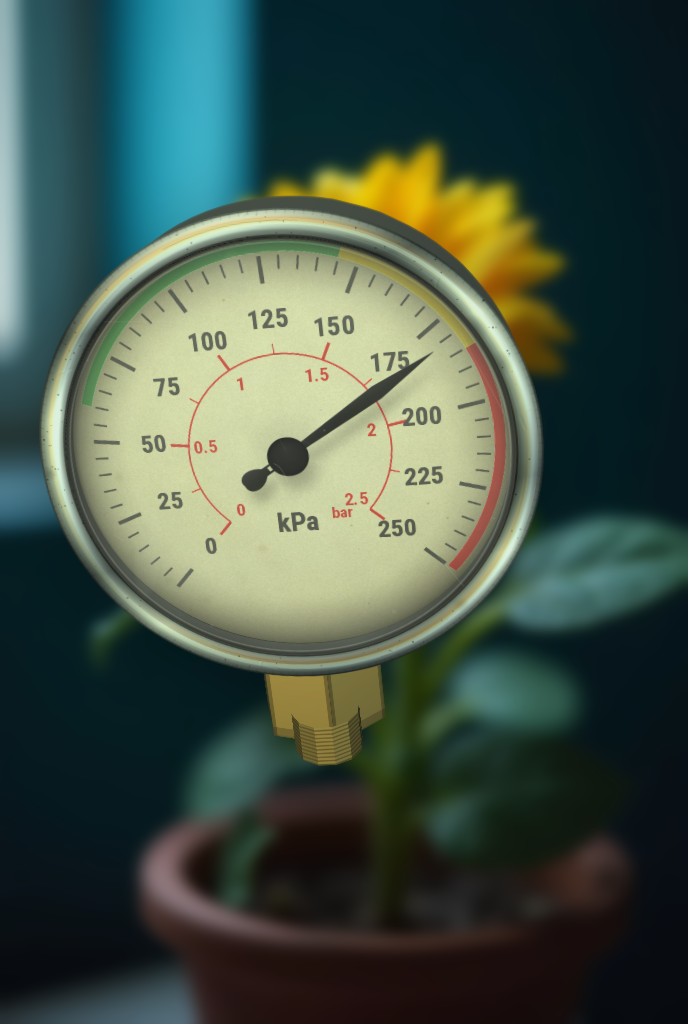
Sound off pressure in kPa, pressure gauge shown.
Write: 180 kPa
